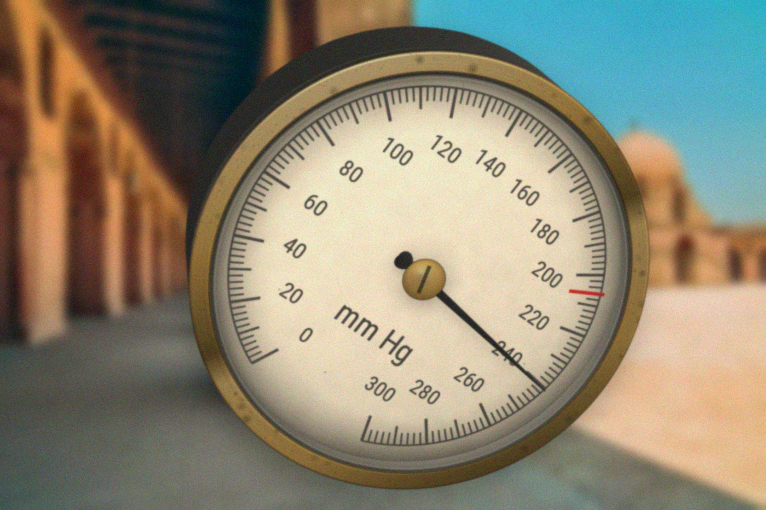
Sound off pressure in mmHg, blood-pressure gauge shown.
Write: 240 mmHg
